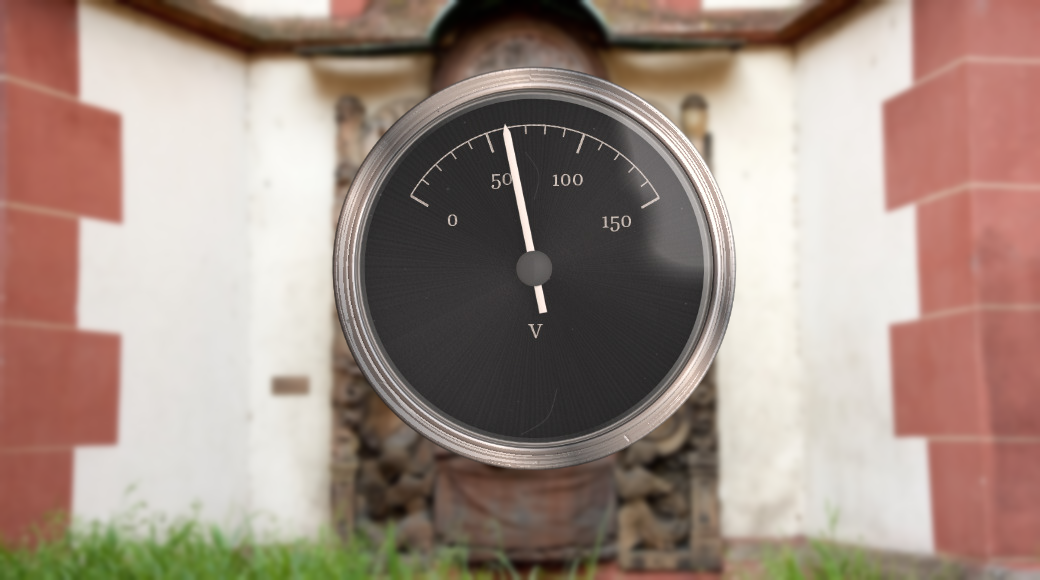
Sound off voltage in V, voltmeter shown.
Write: 60 V
